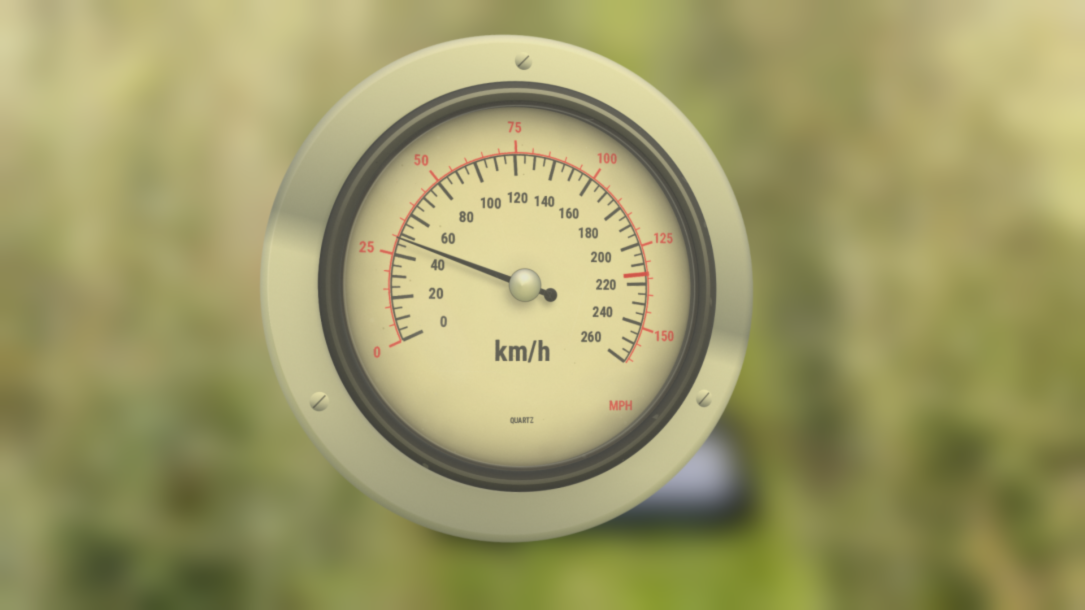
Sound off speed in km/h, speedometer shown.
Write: 47.5 km/h
